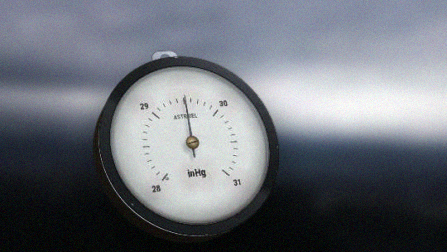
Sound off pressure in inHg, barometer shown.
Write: 29.5 inHg
